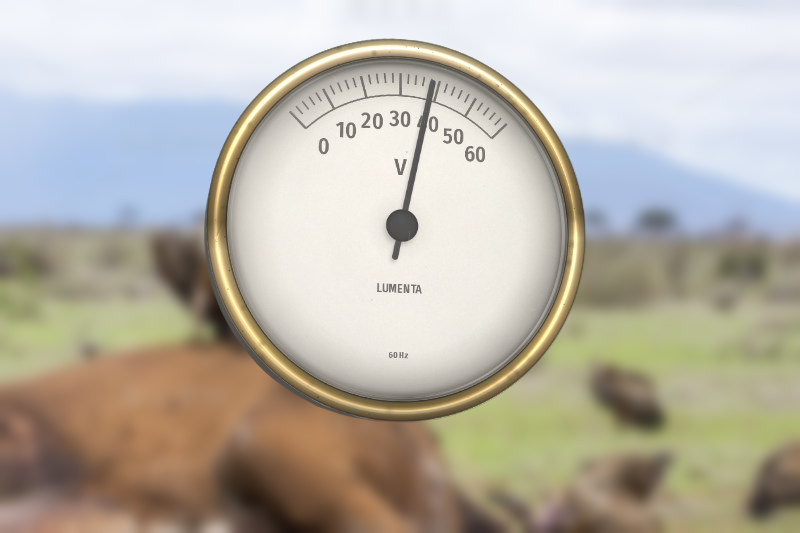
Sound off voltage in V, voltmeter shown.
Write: 38 V
